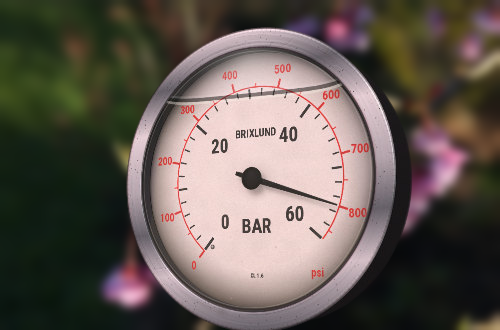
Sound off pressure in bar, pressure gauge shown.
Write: 55 bar
